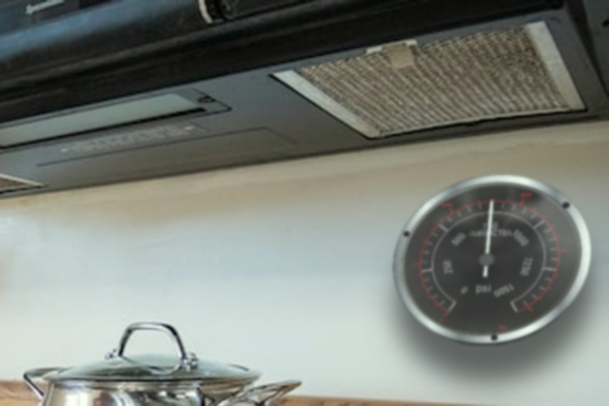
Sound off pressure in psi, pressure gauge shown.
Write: 750 psi
